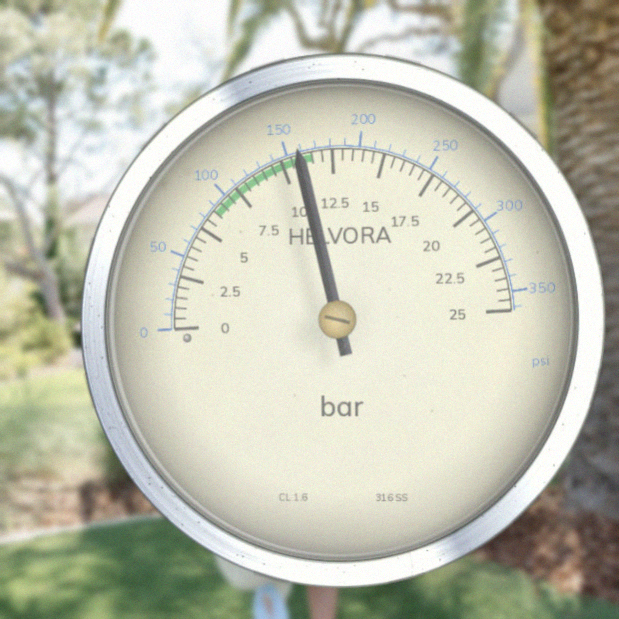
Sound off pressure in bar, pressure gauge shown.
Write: 11 bar
